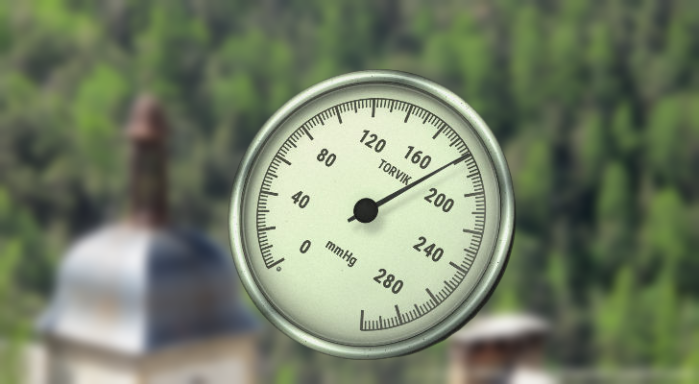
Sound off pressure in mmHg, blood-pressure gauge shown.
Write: 180 mmHg
